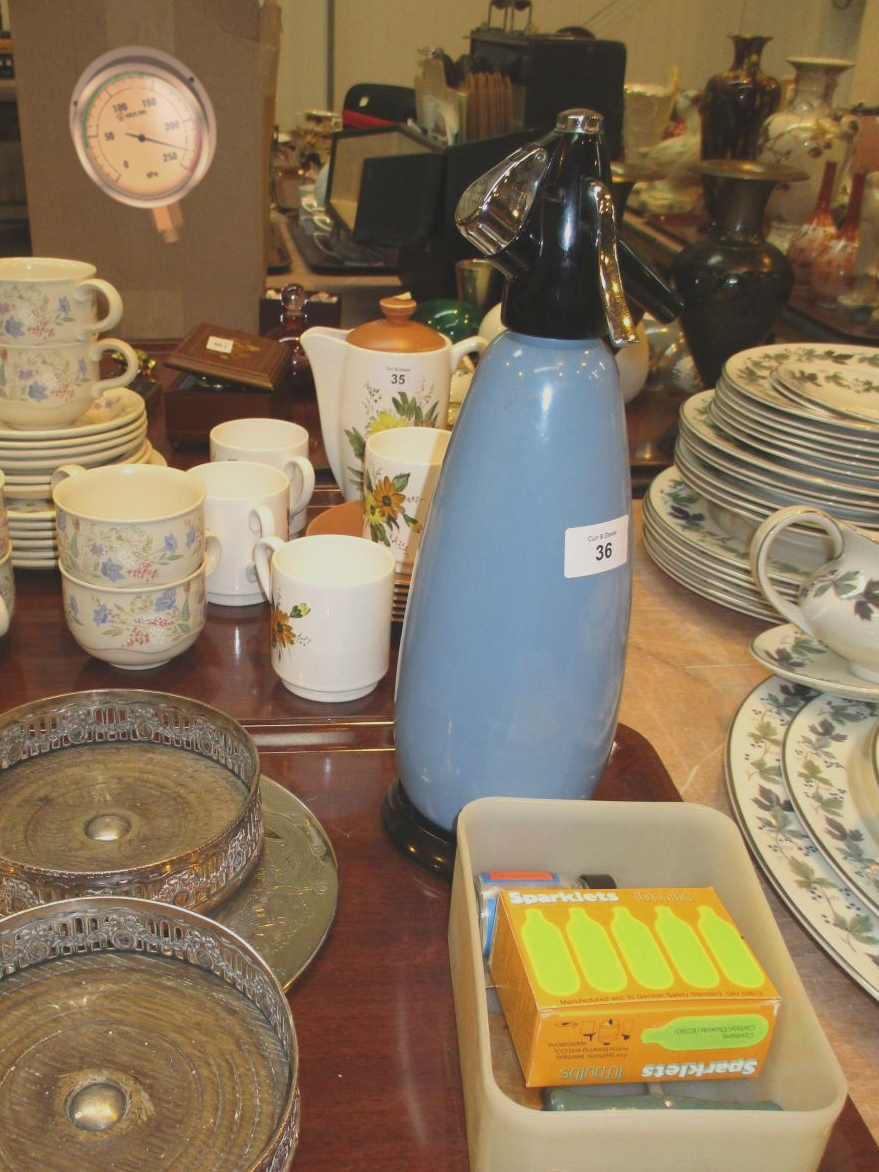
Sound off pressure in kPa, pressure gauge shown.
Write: 230 kPa
